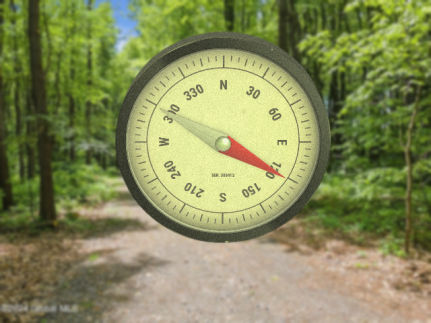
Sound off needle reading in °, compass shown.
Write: 120 °
